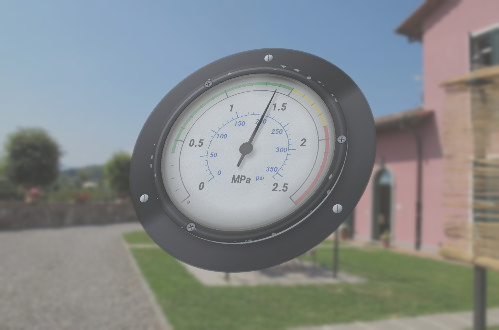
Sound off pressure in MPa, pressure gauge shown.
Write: 1.4 MPa
